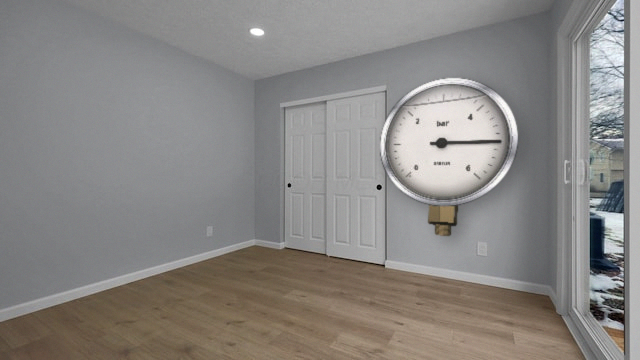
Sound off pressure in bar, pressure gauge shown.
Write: 5 bar
